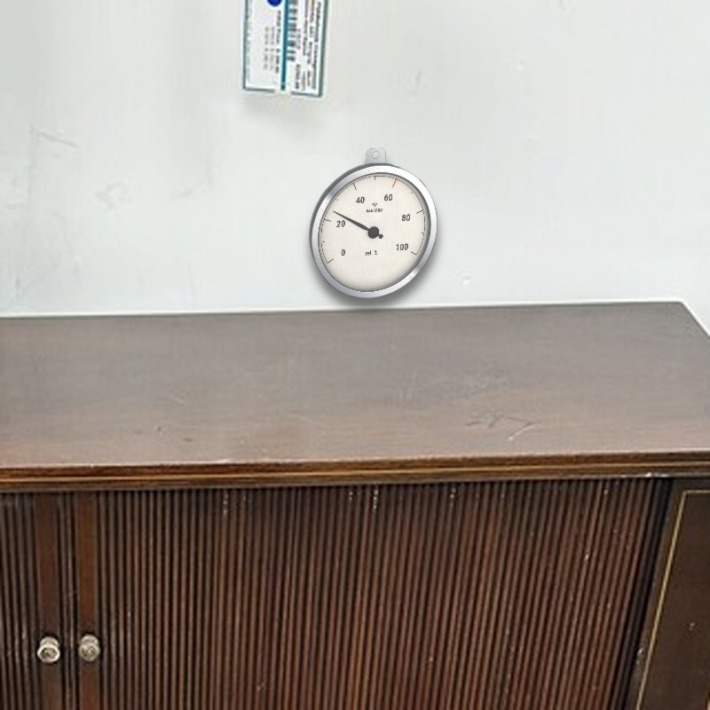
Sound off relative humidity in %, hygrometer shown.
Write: 25 %
